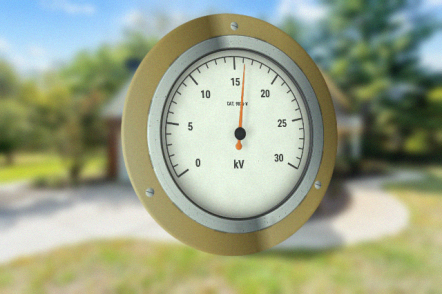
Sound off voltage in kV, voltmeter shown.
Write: 16 kV
